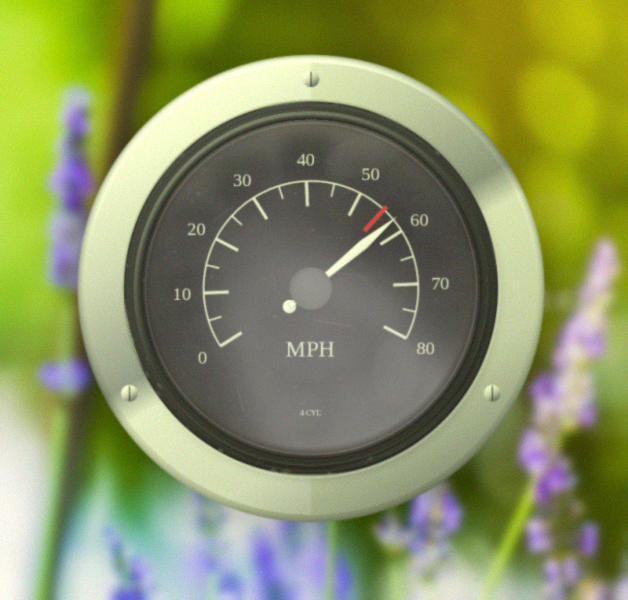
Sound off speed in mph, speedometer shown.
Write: 57.5 mph
